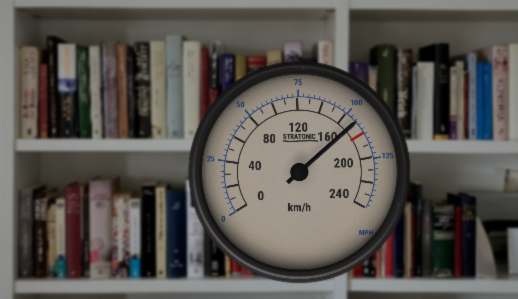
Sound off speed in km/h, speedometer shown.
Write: 170 km/h
